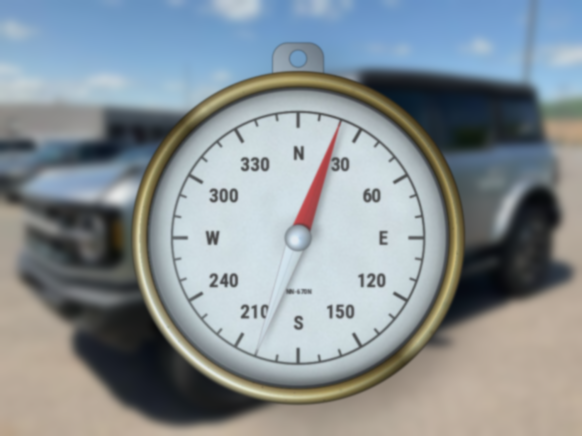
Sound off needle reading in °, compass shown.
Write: 20 °
